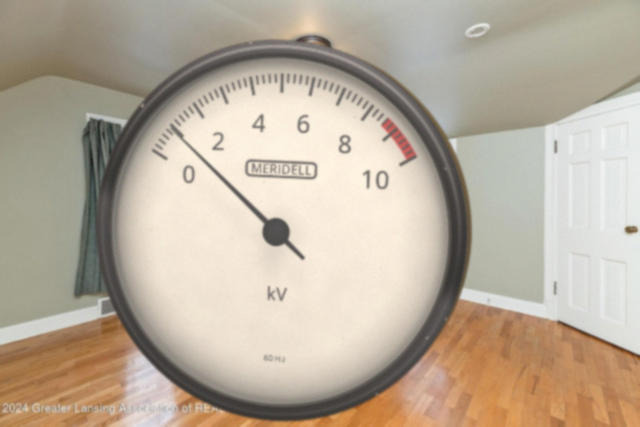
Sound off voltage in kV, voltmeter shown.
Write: 1 kV
